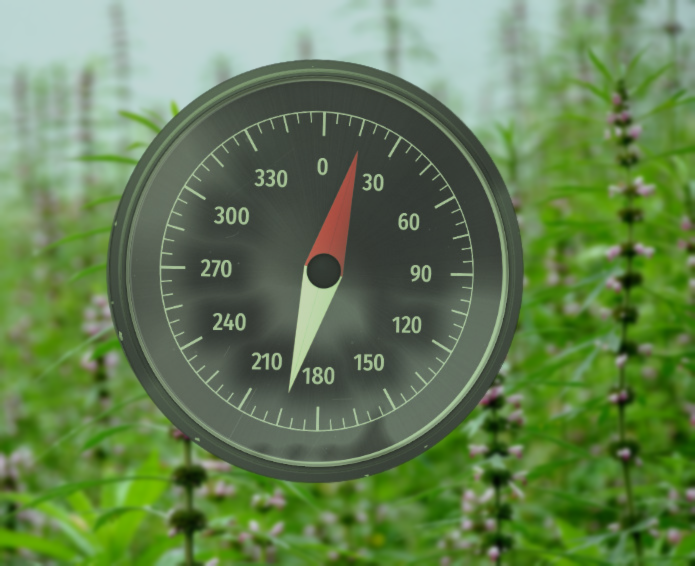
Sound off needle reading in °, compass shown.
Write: 15 °
